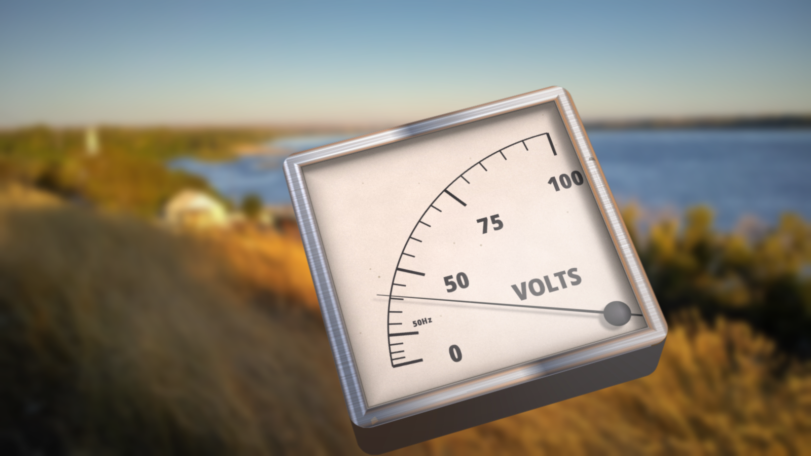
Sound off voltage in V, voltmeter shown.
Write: 40 V
